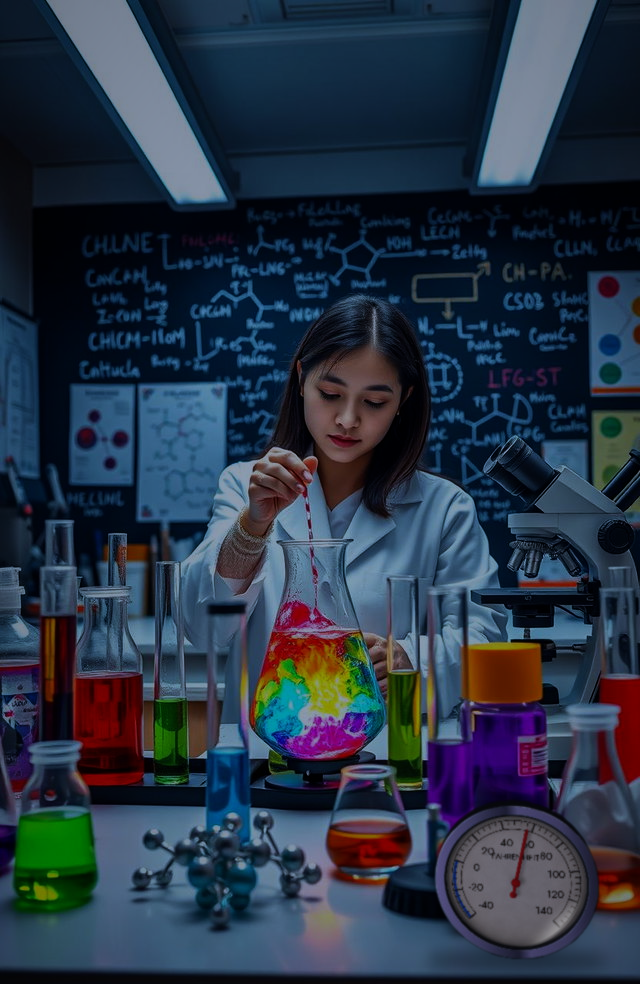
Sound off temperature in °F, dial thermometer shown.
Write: 56 °F
